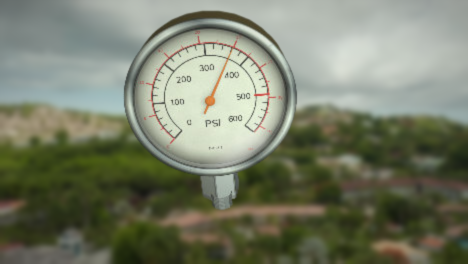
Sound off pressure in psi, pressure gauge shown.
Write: 360 psi
